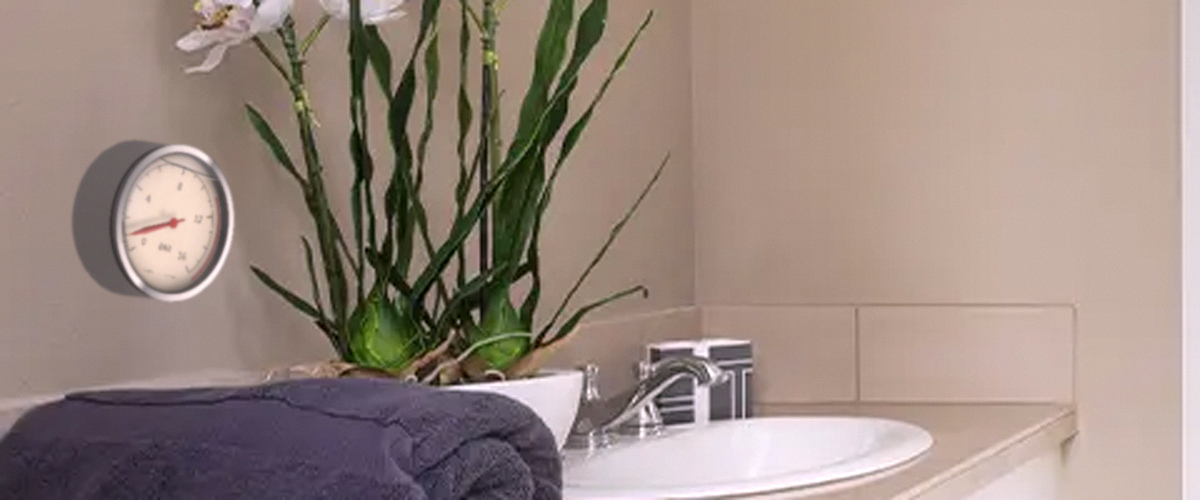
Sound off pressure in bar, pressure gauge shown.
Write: 1 bar
